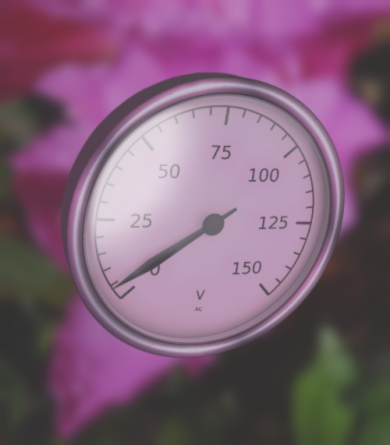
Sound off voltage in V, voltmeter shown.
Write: 5 V
